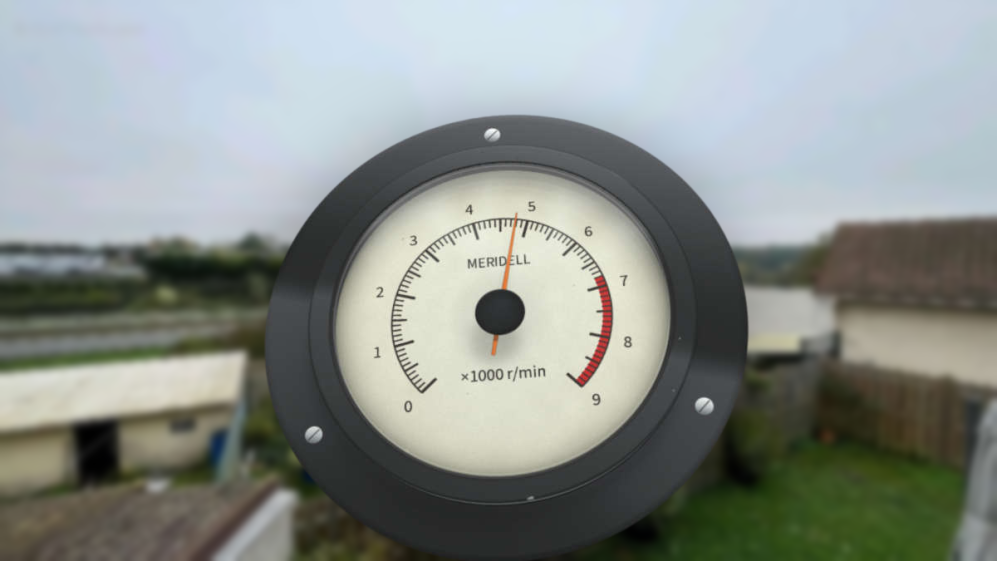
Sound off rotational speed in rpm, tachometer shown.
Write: 4800 rpm
